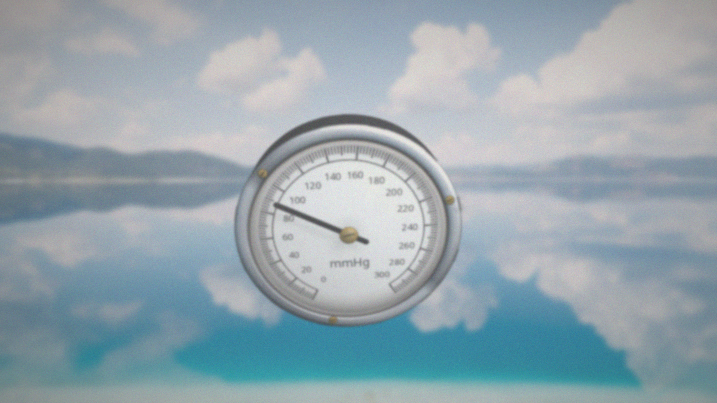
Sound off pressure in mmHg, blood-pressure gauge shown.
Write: 90 mmHg
